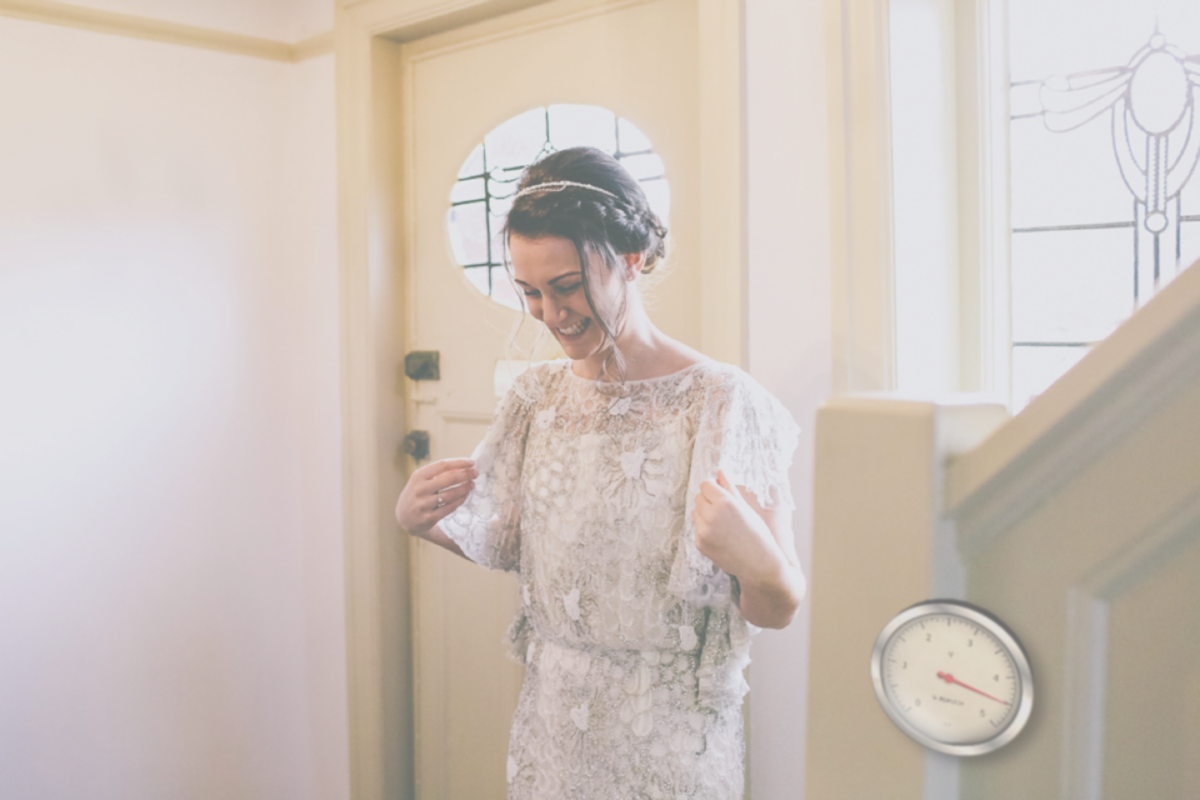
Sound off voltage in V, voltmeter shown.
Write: 4.5 V
